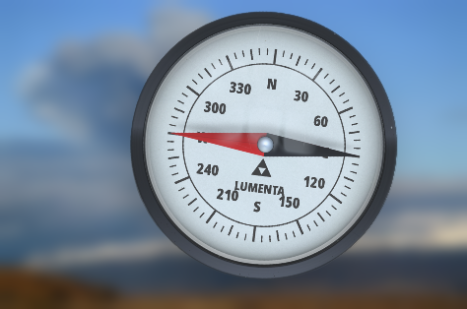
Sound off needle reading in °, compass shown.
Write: 270 °
